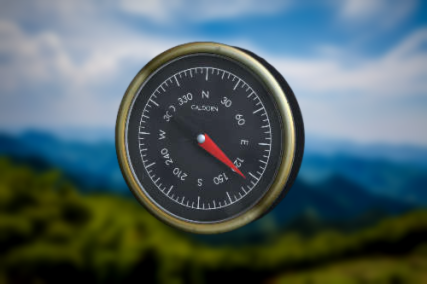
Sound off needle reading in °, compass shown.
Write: 125 °
